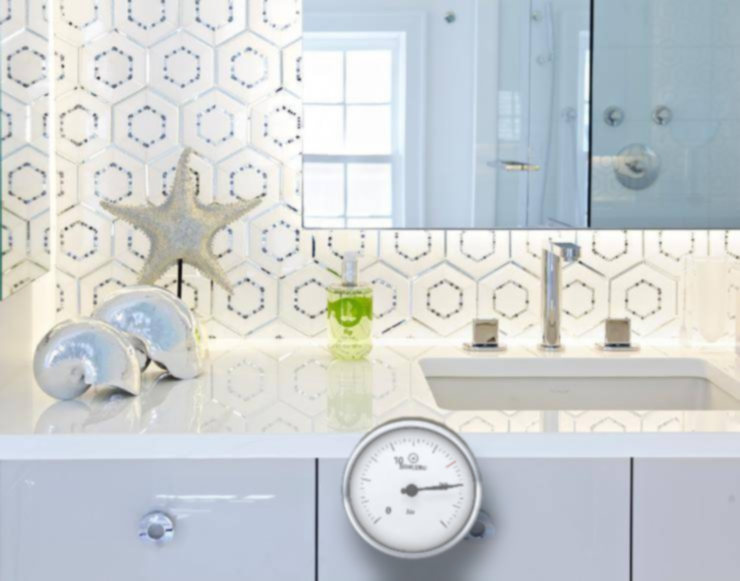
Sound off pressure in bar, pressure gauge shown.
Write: 20 bar
